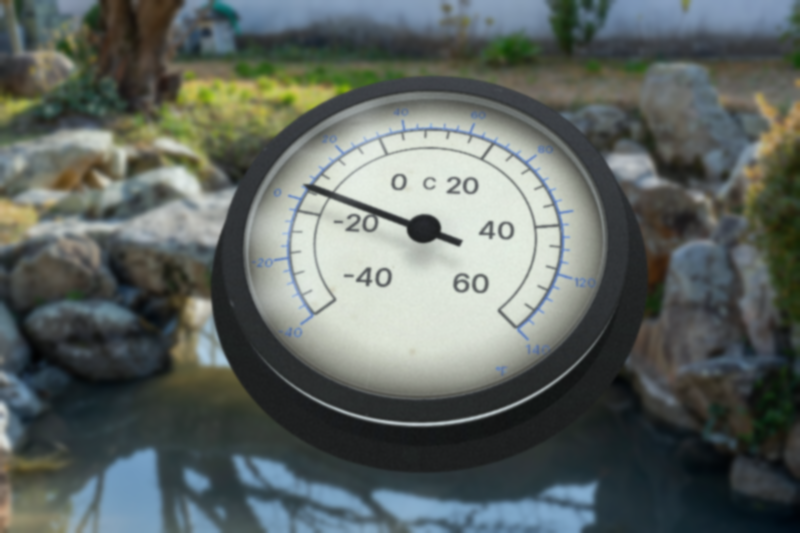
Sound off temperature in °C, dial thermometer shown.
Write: -16 °C
